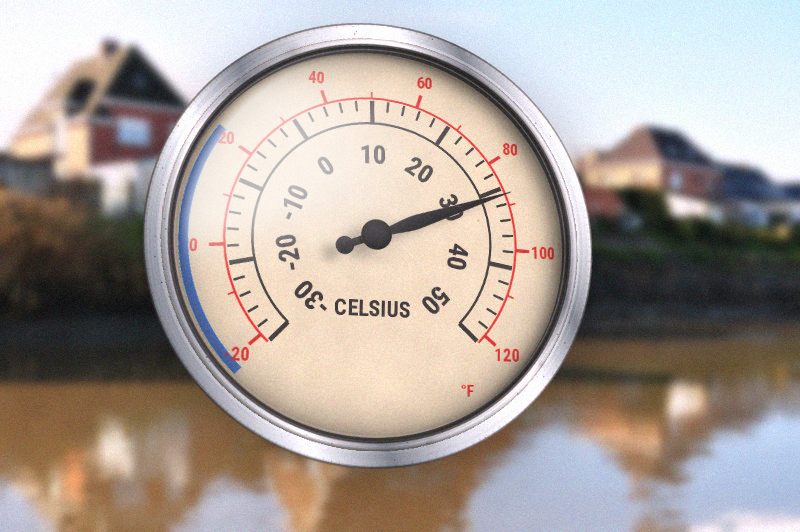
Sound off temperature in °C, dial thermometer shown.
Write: 31 °C
